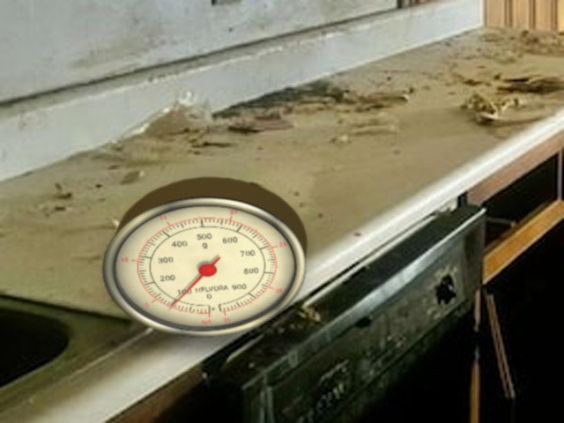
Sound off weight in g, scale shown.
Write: 100 g
